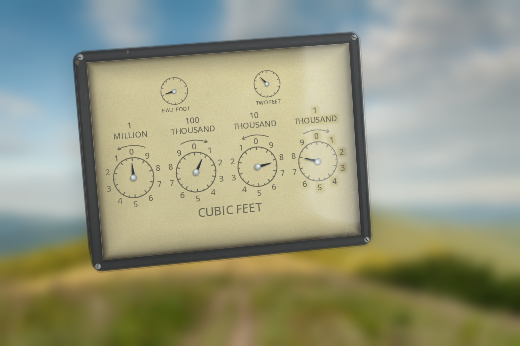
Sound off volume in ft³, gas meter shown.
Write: 7800 ft³
